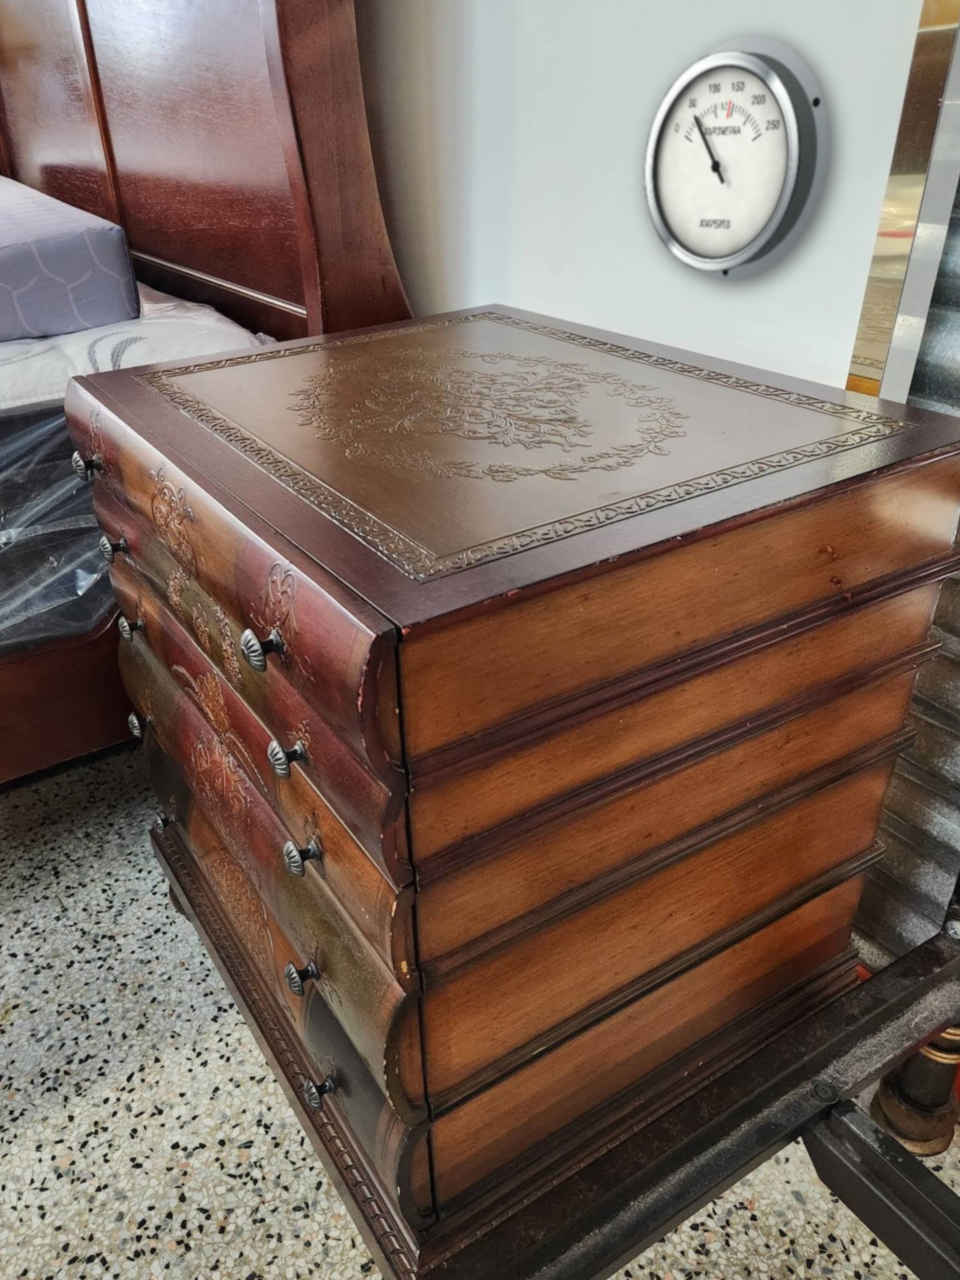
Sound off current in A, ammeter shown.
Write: 50 A
